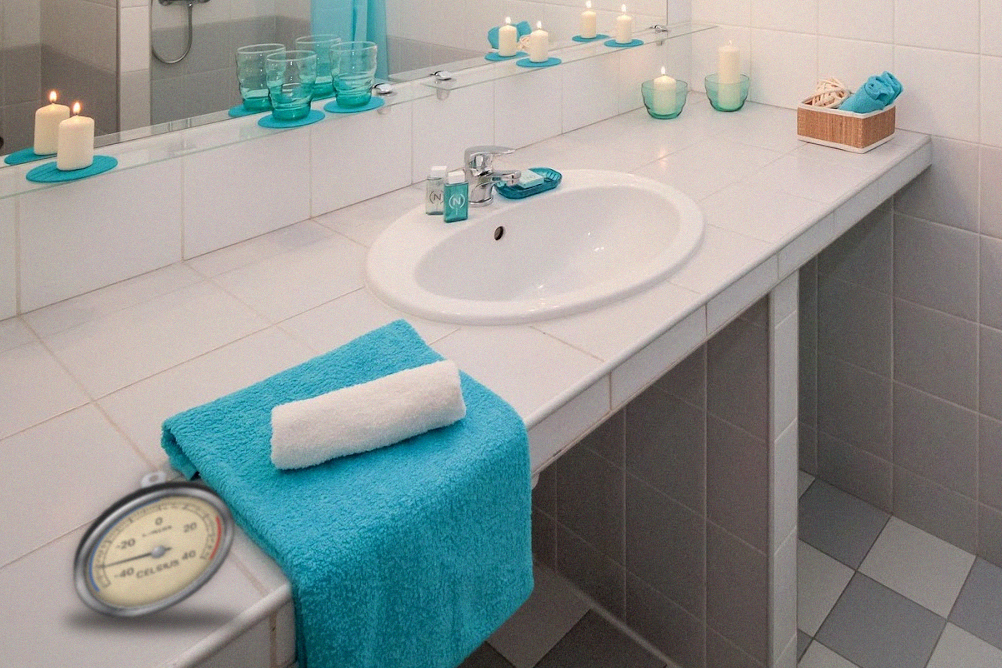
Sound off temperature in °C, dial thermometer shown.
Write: -30 °C
